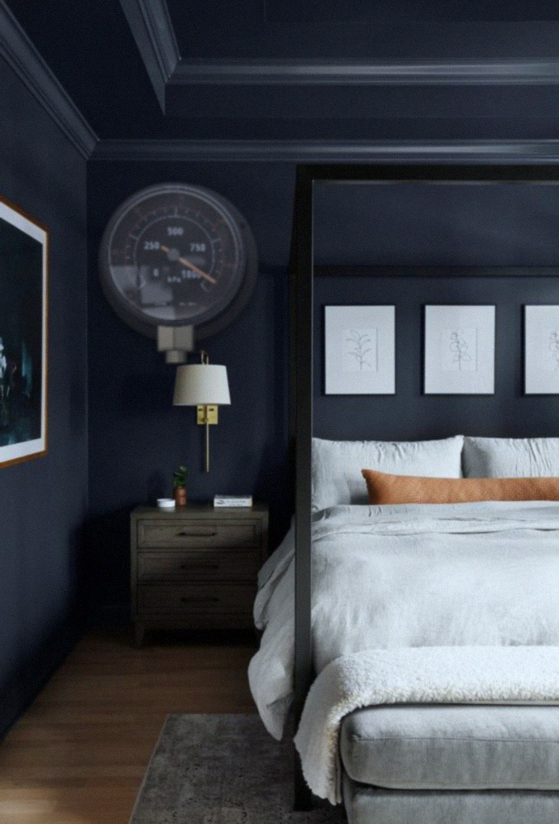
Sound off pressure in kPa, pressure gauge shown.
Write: 950 kPa
